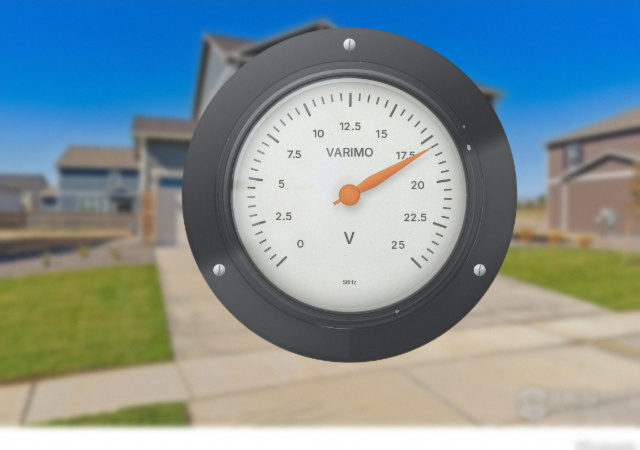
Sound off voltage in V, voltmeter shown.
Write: 18 V
